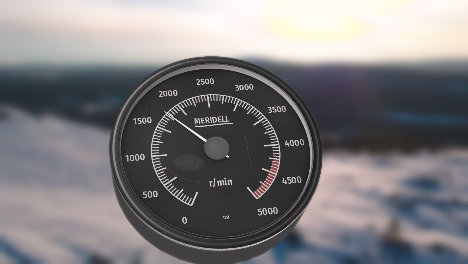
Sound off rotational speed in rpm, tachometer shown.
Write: 1750 rpm
